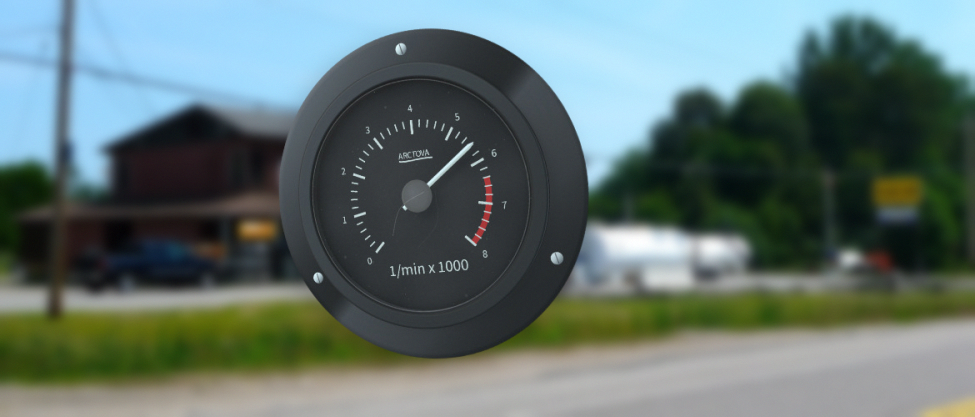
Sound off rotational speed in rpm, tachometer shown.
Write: 5600 rpm
